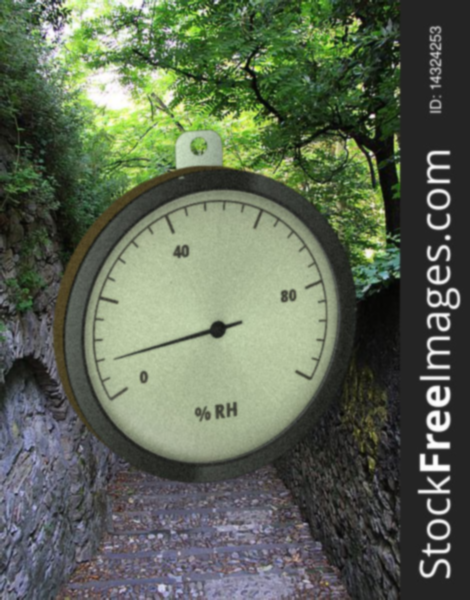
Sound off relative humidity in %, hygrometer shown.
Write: 8 %
